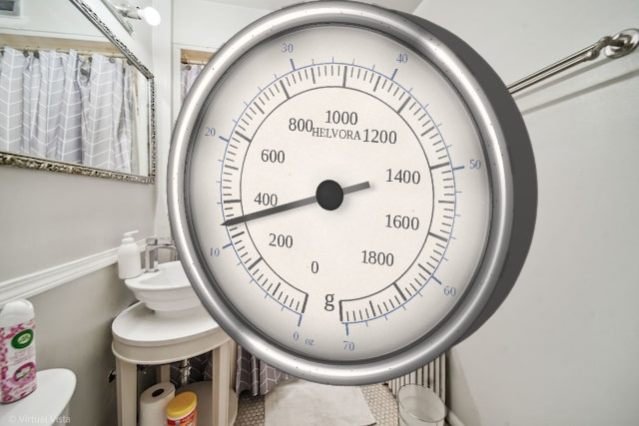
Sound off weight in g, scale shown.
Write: 340 g
